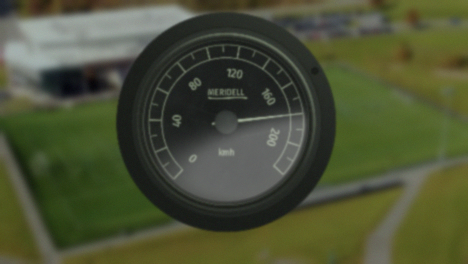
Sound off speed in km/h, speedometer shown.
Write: 180 km/h
